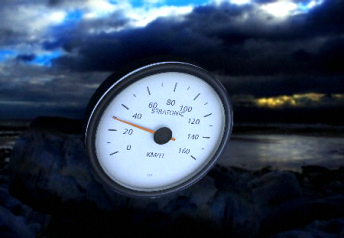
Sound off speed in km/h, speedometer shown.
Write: 30 km/h
